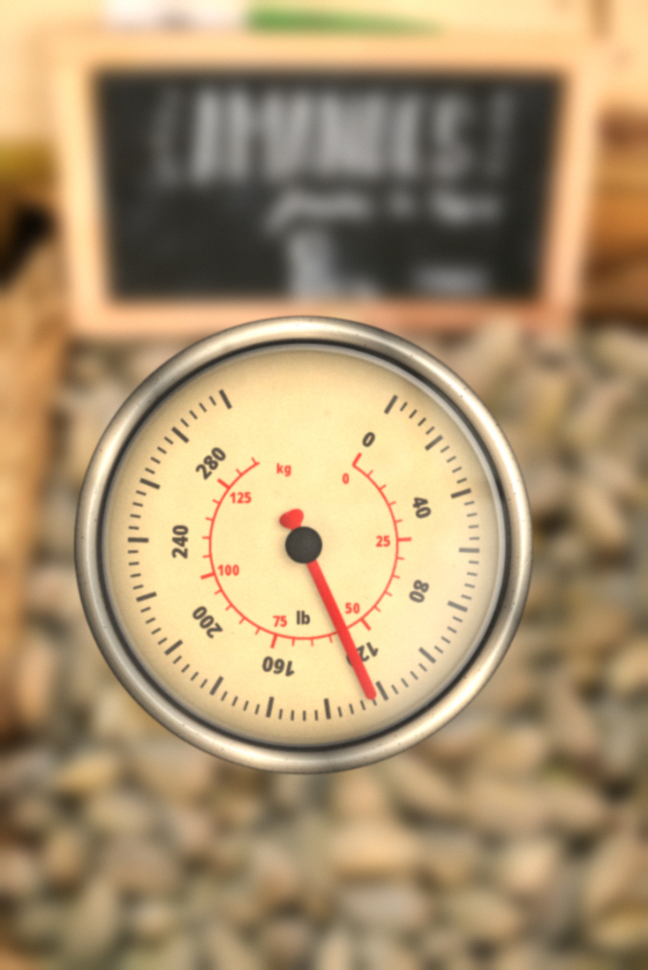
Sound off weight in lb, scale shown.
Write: 124 lb
